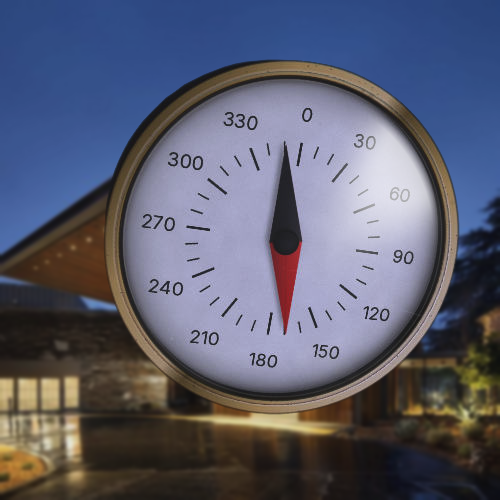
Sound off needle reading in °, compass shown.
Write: 170 °
